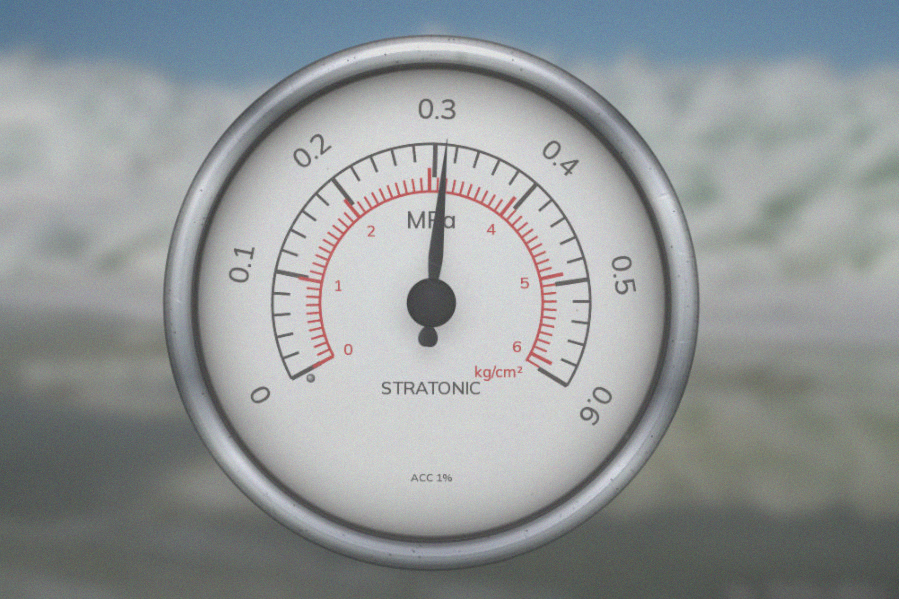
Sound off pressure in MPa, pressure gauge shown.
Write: 0.31 MPa
